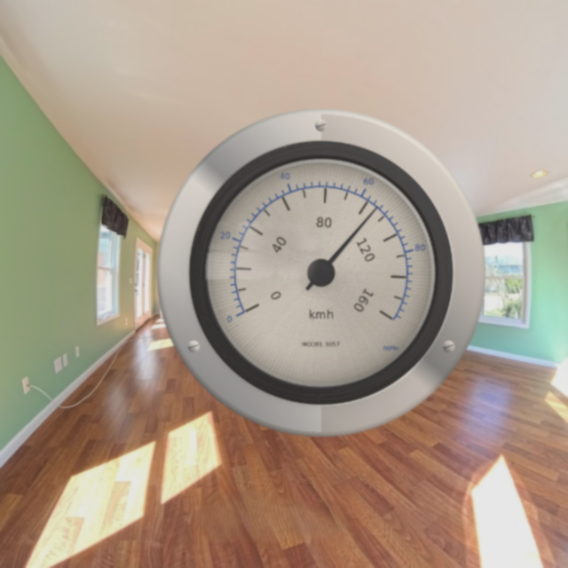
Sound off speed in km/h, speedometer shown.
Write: 105 km/h
